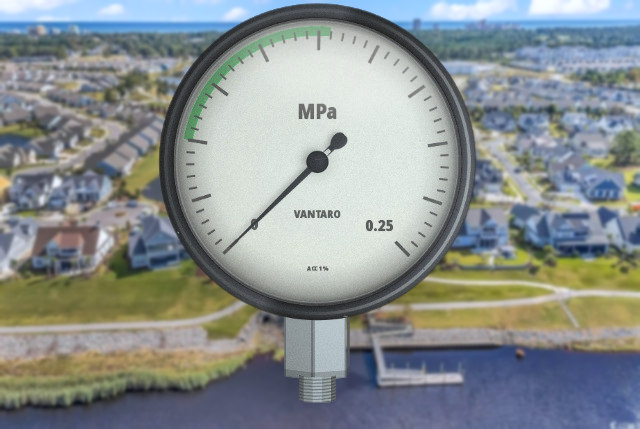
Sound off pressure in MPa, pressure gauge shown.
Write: 0 MPa
